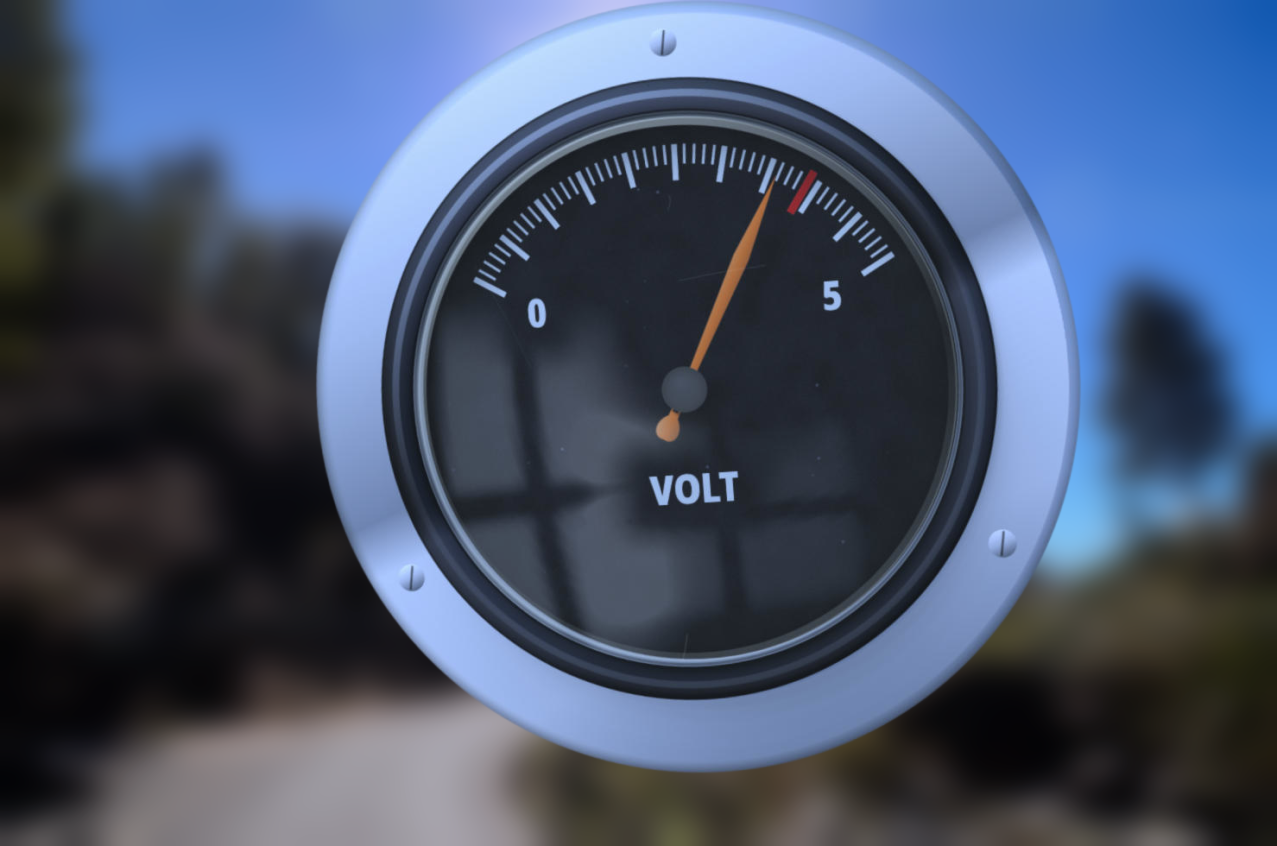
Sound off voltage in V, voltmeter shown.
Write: 3.6 V
